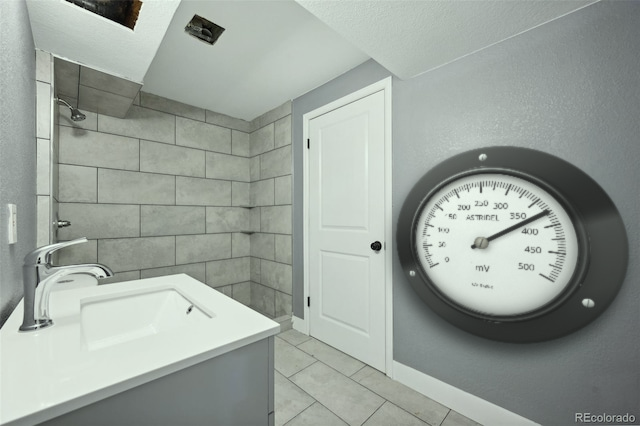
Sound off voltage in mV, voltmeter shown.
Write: 375 mV
